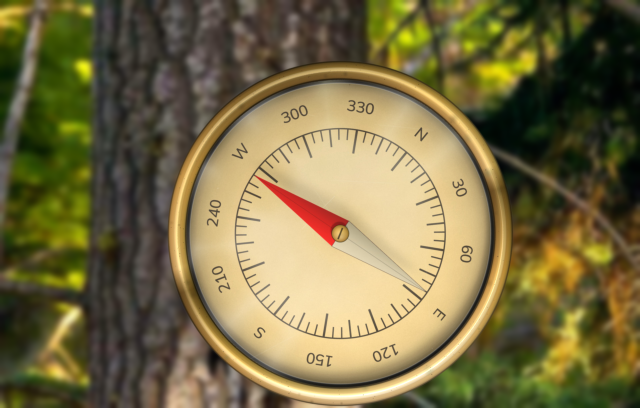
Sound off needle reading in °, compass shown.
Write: 265 °
